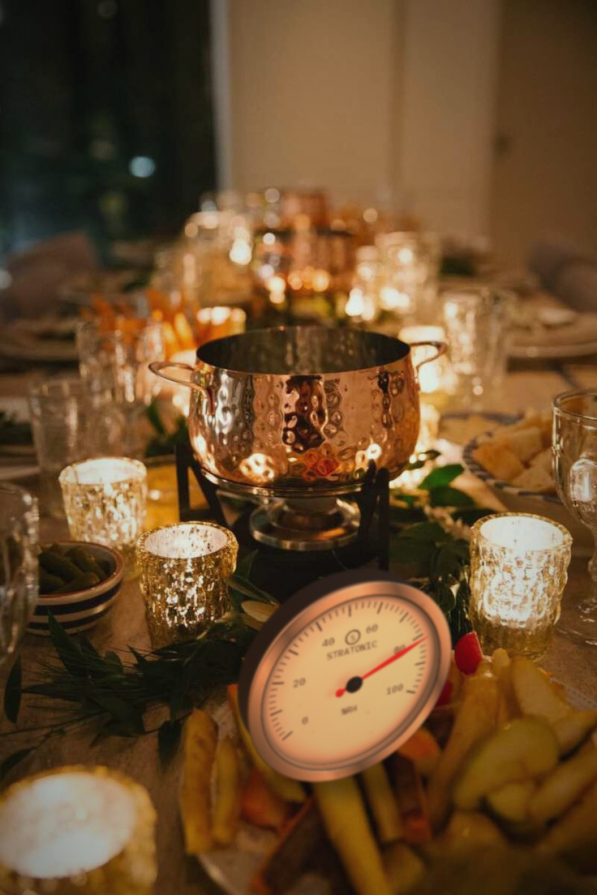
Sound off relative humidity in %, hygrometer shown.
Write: 80 %
